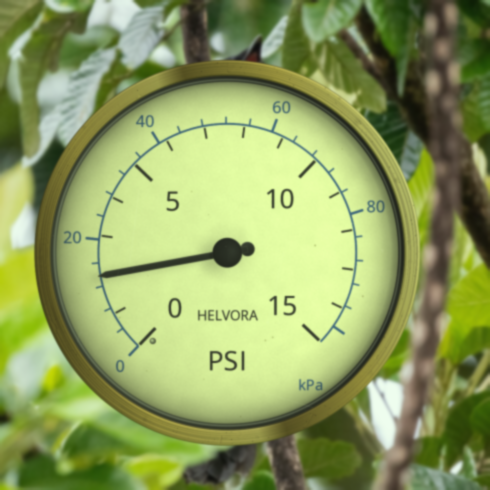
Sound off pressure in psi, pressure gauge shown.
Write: 2 psi
